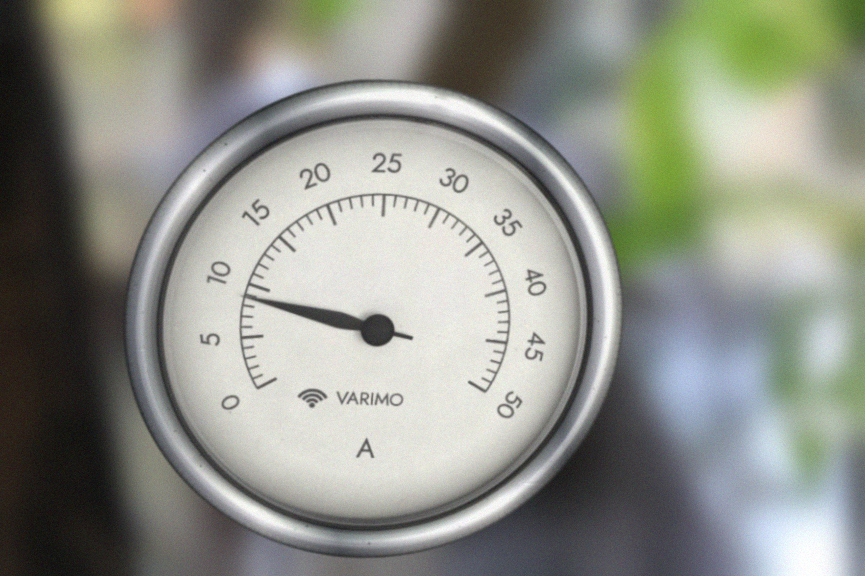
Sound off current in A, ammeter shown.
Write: 9 A
